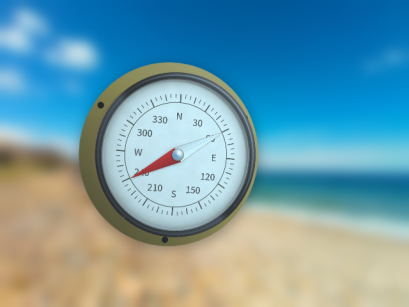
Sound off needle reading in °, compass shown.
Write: 240 °
